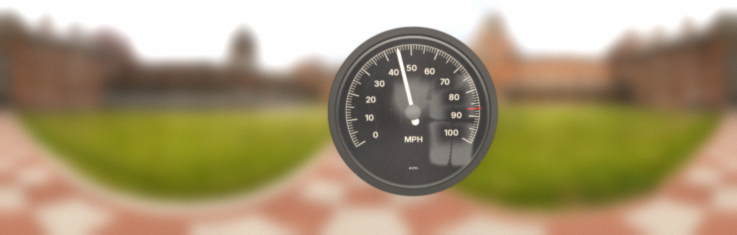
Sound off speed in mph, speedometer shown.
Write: 45 mph
